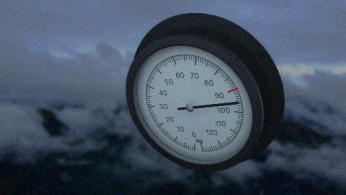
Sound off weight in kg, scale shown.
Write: 95 kg
